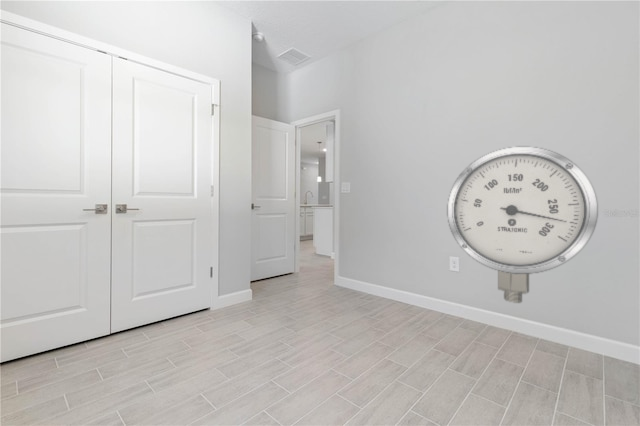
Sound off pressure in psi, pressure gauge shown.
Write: 275 psi
